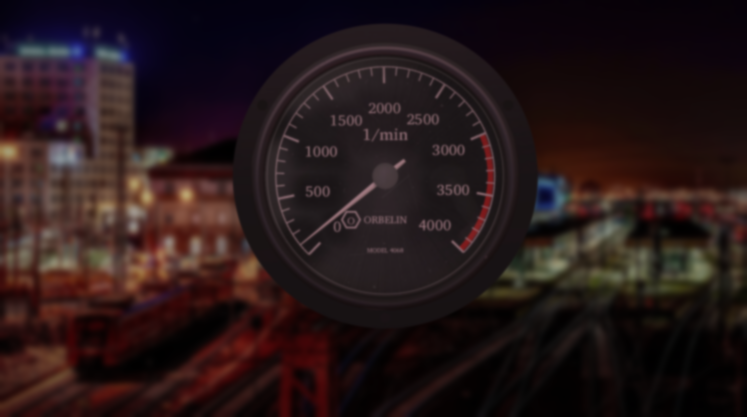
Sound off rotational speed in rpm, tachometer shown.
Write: 100 rpm
